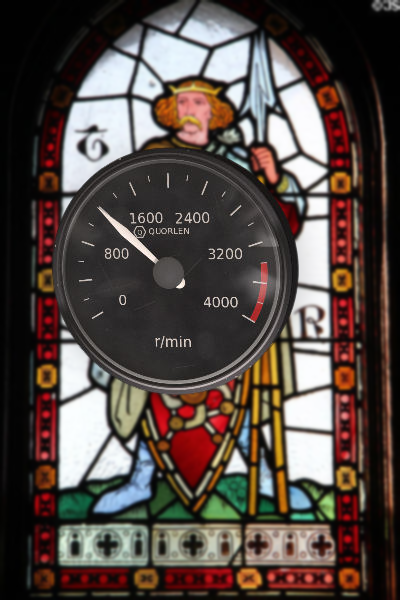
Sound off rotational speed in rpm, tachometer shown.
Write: 1200 rpm
